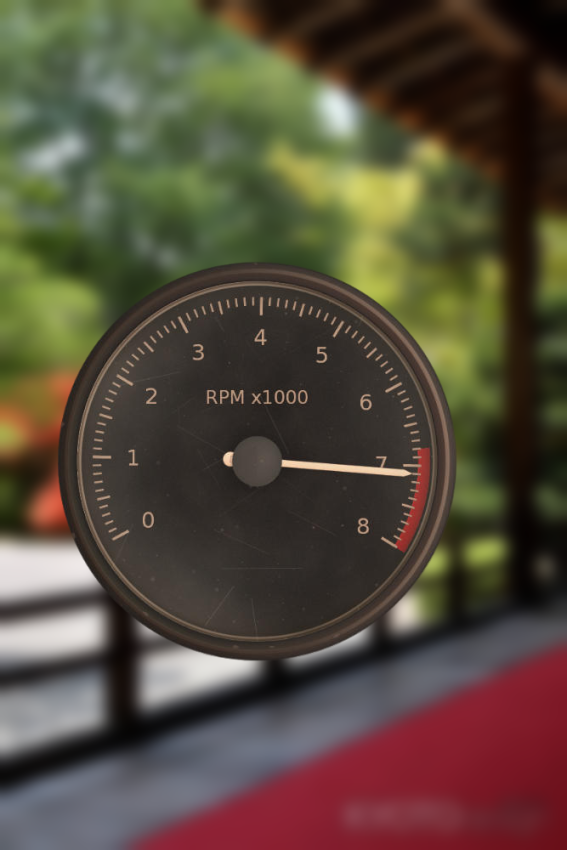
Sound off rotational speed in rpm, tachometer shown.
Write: 7100 rpm
